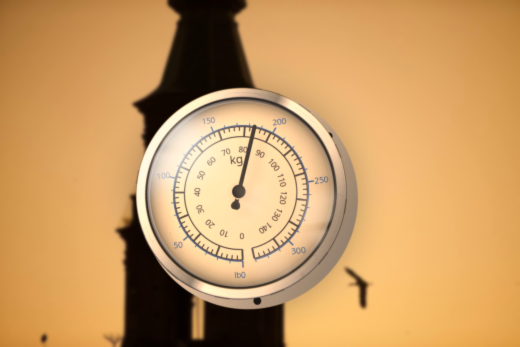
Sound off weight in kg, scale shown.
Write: 84 kg
